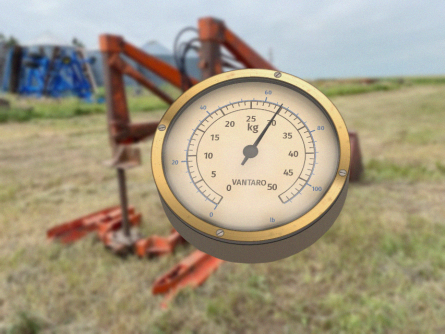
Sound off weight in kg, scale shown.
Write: 30 kg
